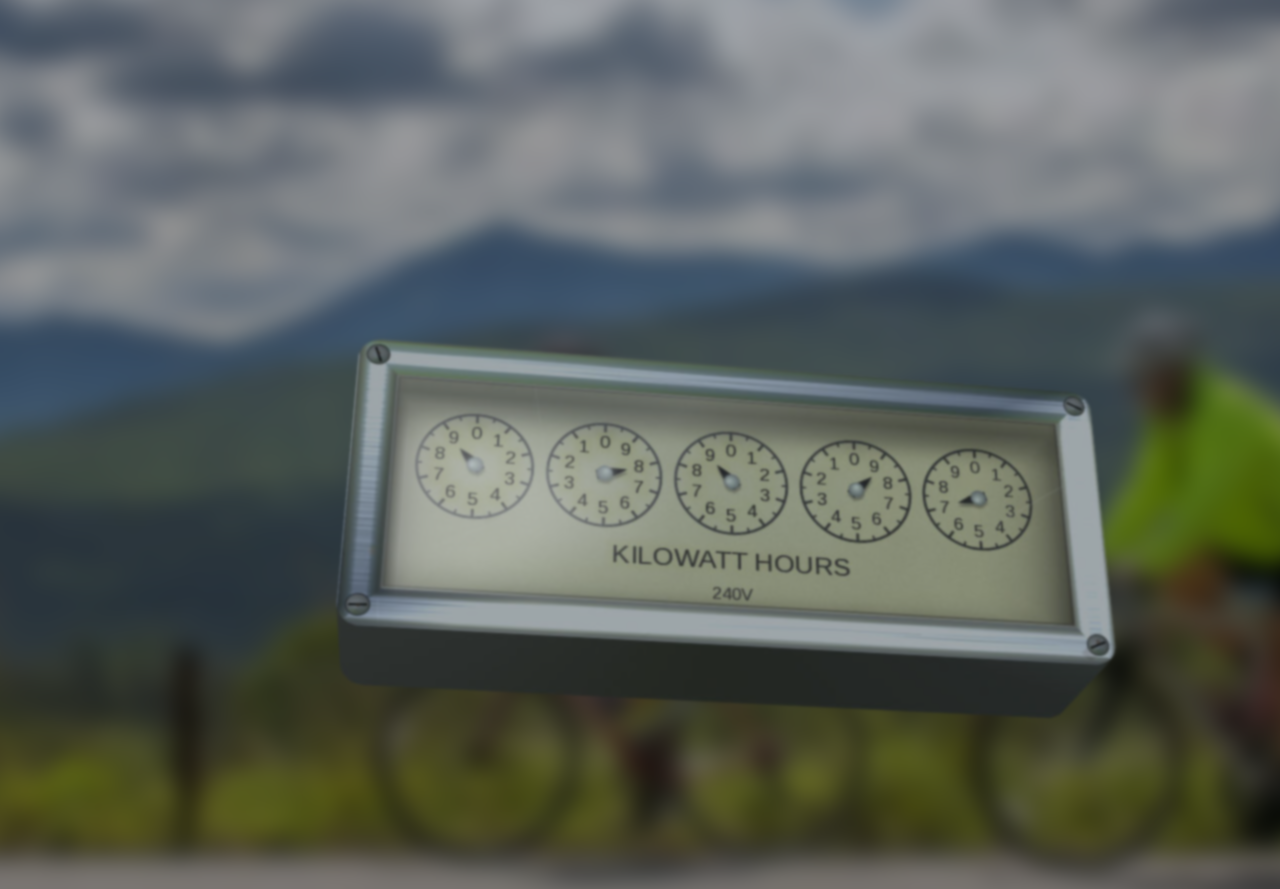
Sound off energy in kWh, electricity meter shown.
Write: 87887 kWh
